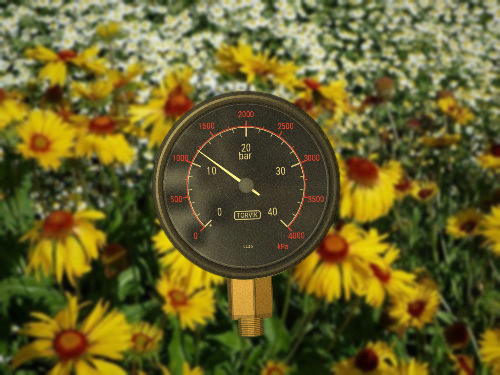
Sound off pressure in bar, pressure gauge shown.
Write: 12 bar
